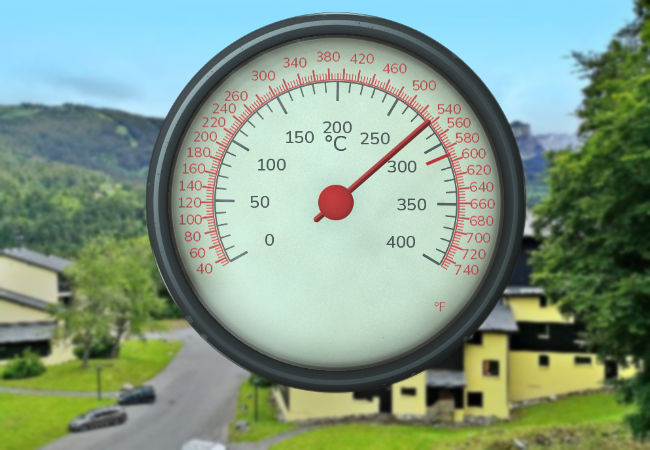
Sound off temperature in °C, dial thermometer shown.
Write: 280 °C
